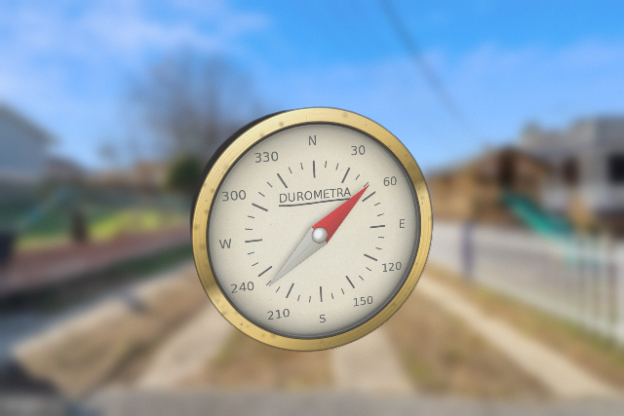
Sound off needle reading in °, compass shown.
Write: 50 °
